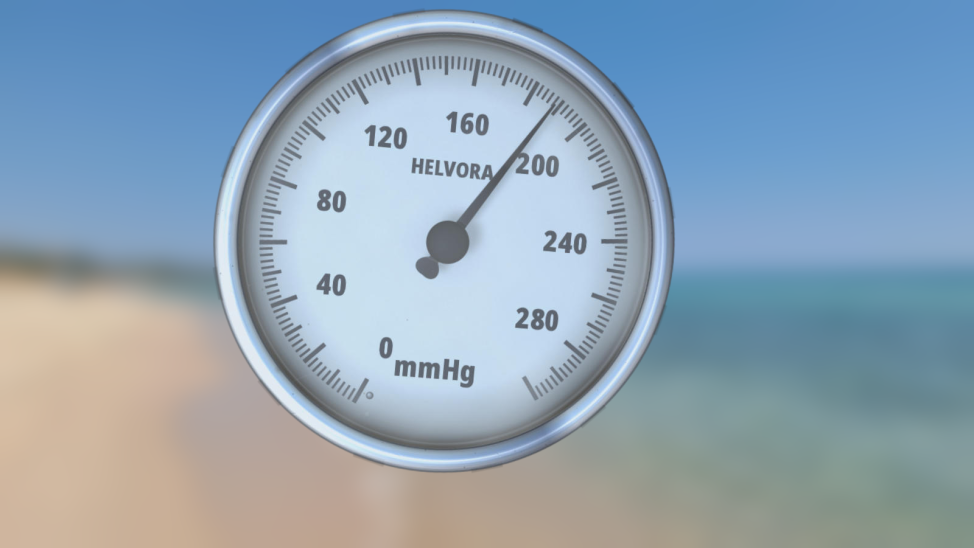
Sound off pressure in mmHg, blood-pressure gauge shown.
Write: 188 mmHg
